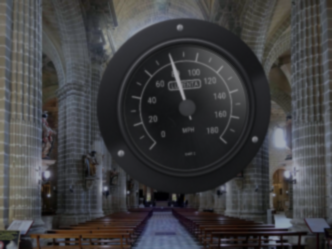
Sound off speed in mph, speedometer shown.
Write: 80 mph
